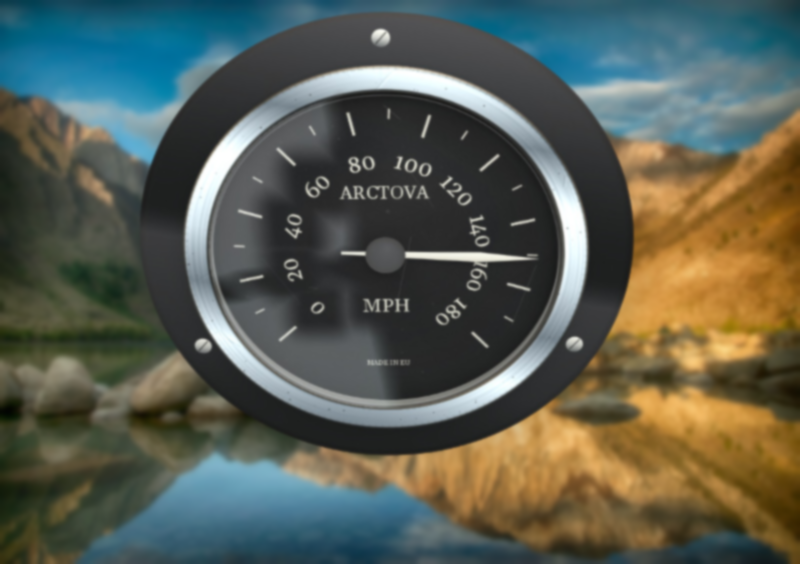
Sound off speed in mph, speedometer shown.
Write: 150 mph
